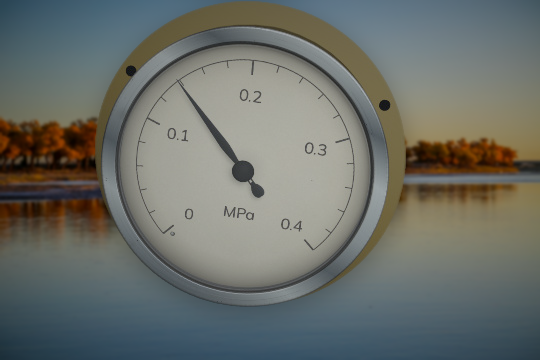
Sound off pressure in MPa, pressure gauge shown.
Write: 0.14 MPa
